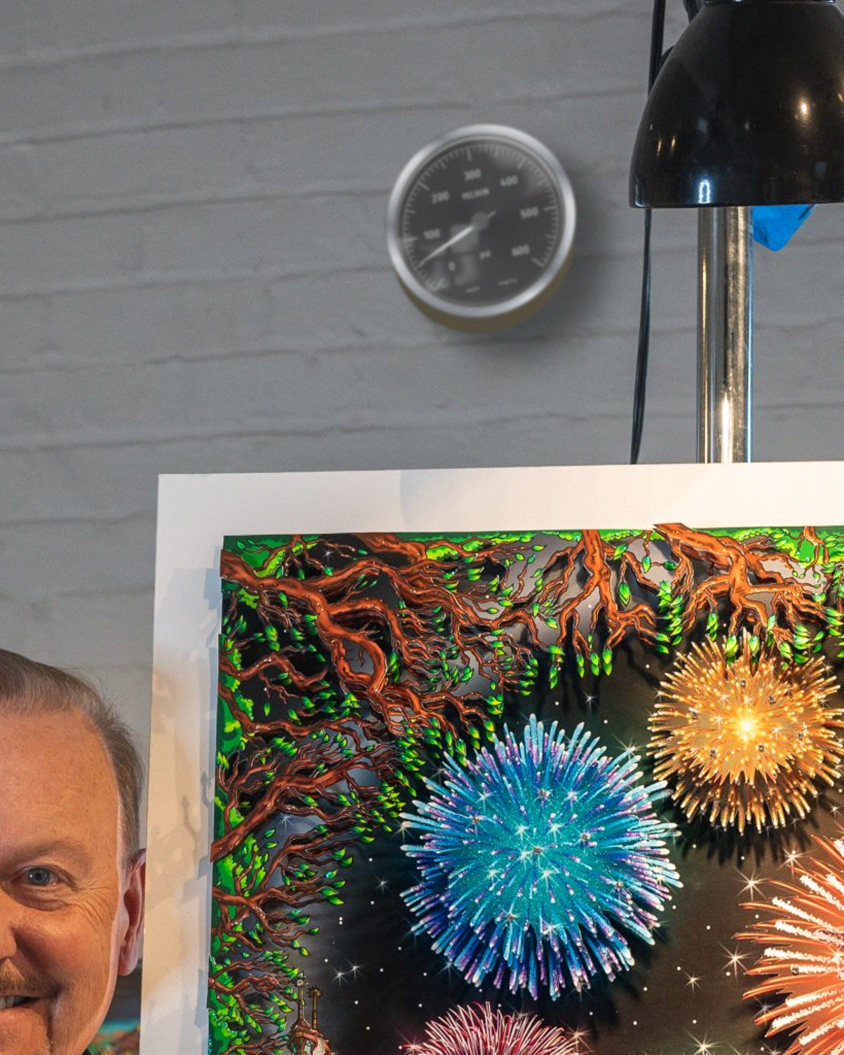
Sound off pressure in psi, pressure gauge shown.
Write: 50 psi
